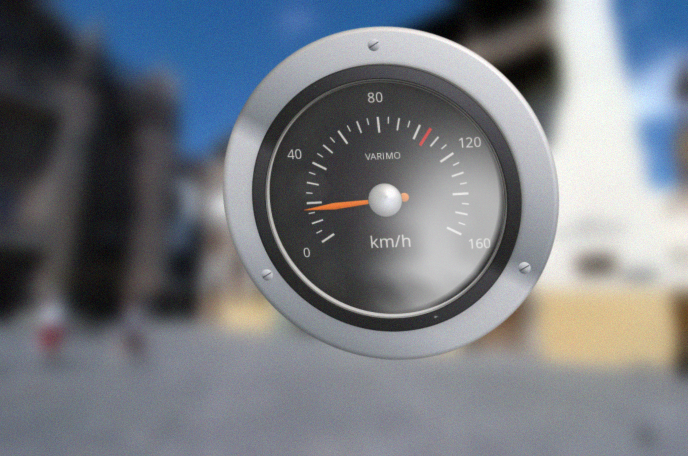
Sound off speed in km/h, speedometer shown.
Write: 17.5 km/h
